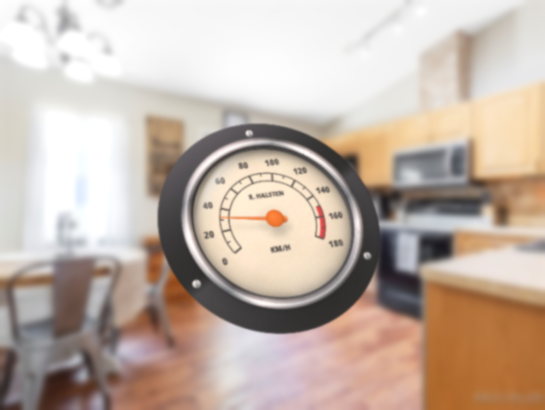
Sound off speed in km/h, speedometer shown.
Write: 30 km/h
